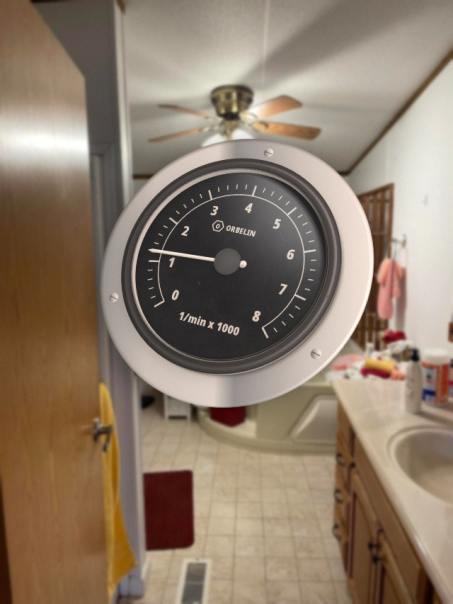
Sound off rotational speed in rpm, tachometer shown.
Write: 1200 rpm
